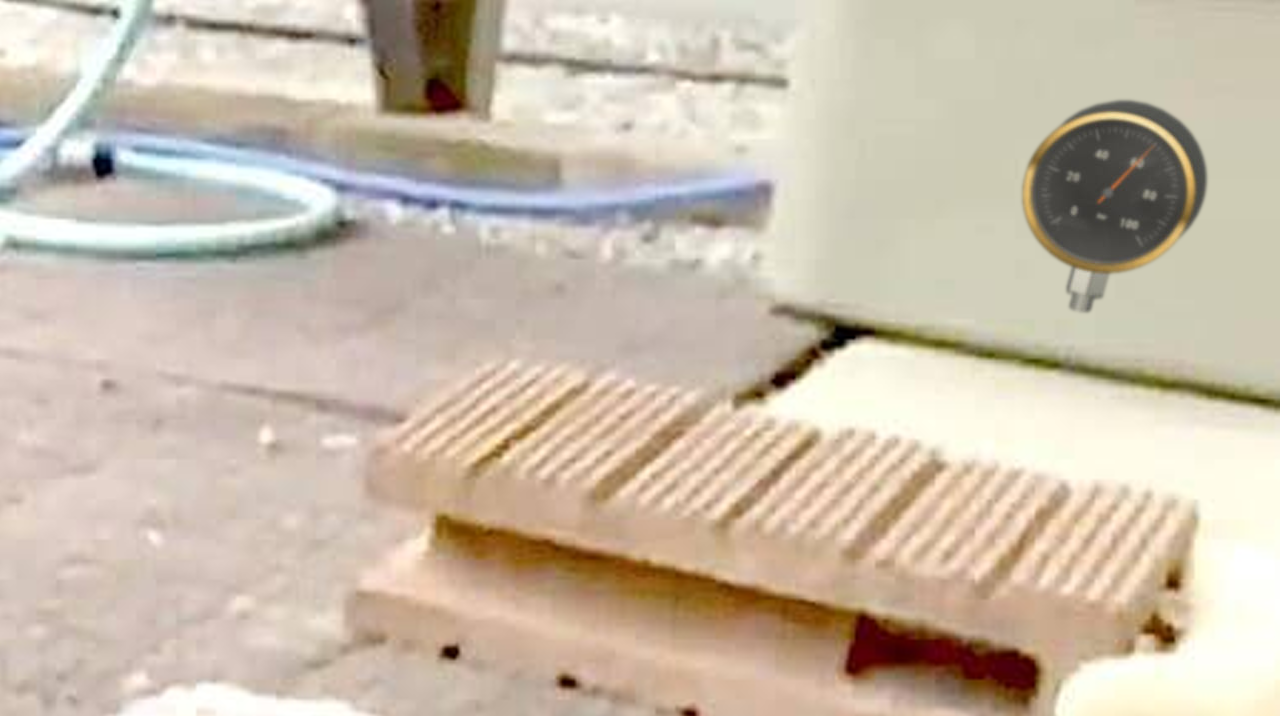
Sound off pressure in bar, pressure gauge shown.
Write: 60 bar
